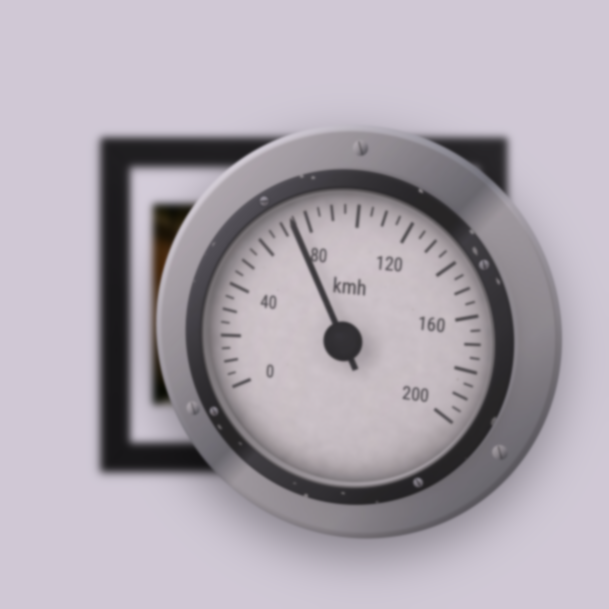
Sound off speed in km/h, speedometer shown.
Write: 75 km/h
